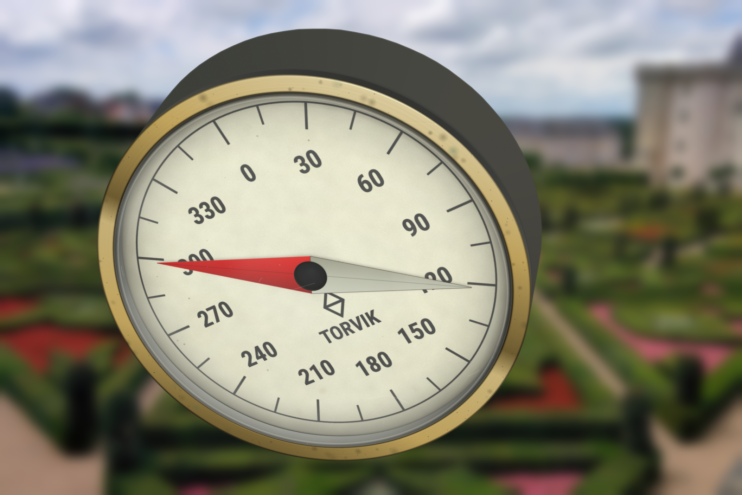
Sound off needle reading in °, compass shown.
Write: 300 °
